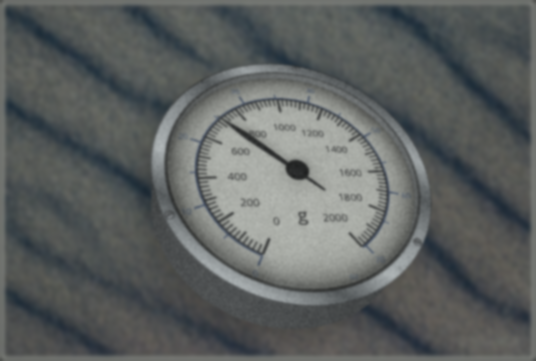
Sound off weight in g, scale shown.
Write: 700 g
